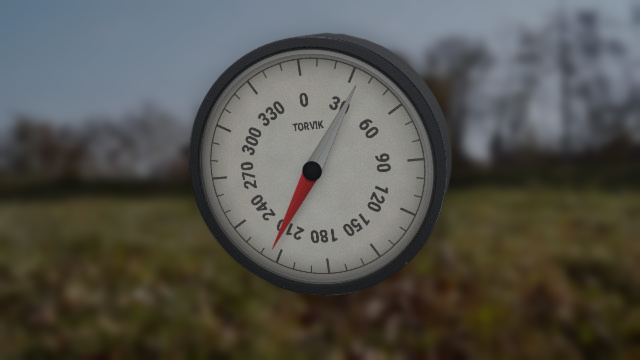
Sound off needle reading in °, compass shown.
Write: 215 °
